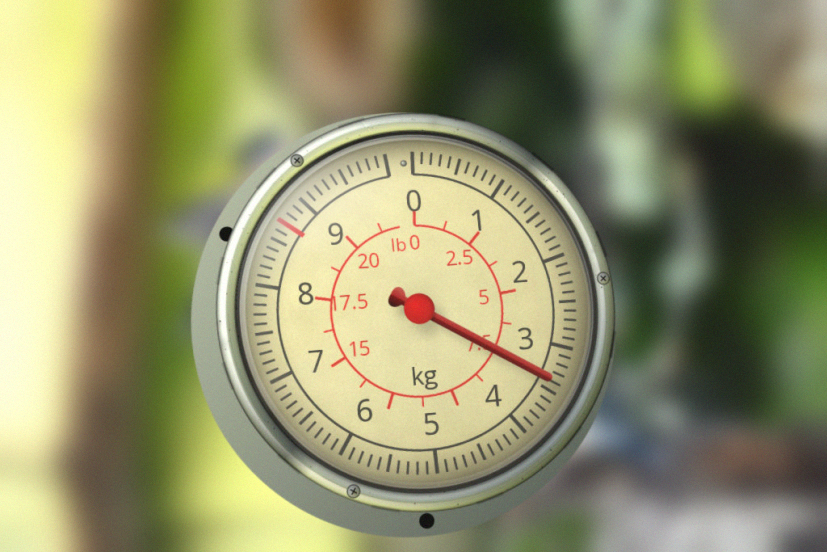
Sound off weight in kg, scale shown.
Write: 3.4 kg
